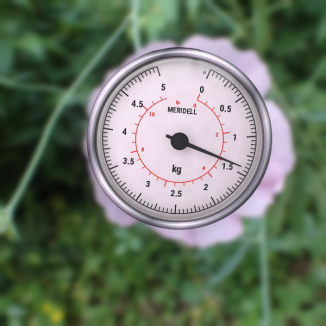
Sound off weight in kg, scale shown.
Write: 1.4 kg
